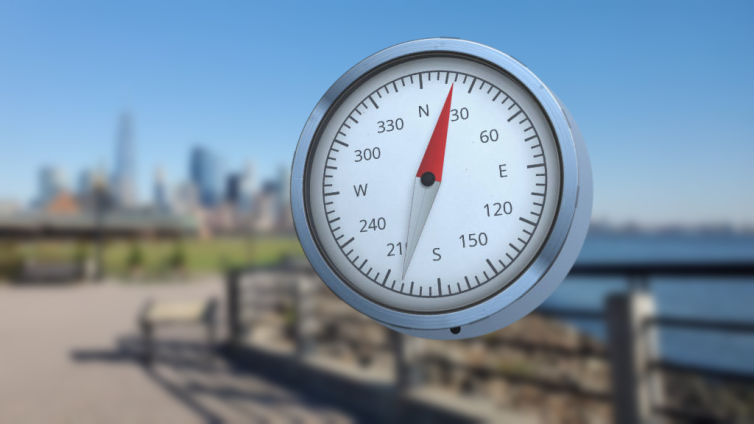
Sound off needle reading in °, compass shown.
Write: 20 °
